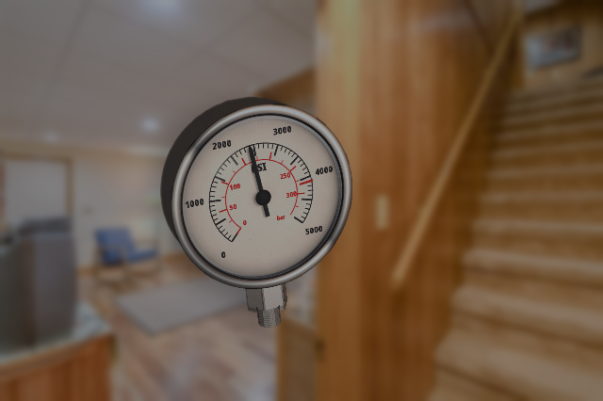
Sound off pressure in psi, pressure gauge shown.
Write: 2400 psi
